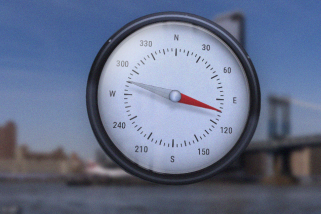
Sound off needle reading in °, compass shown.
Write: 105 °
